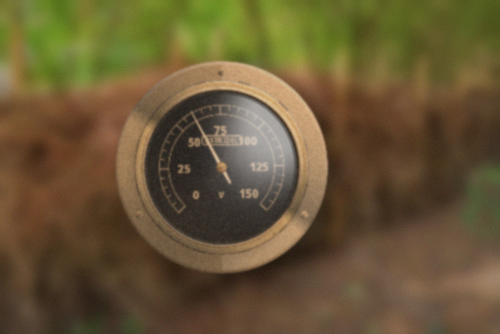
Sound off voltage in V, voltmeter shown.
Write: 60 V
